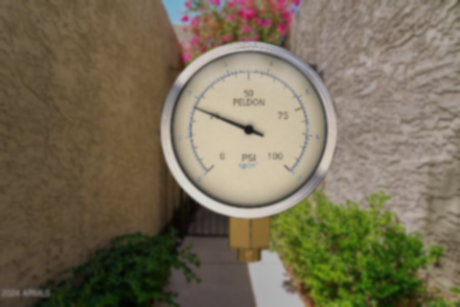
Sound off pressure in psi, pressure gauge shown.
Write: 25 psi
